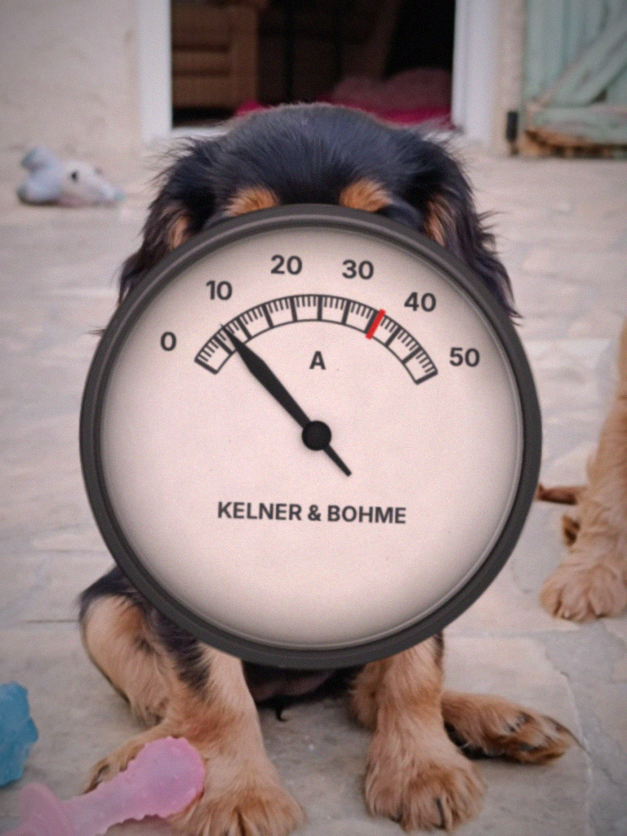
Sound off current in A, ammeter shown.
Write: 7 A
